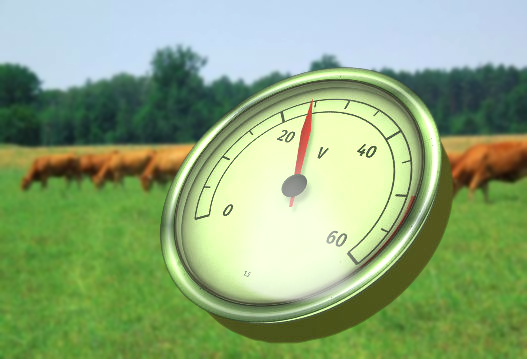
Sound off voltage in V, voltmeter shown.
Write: 25 V
